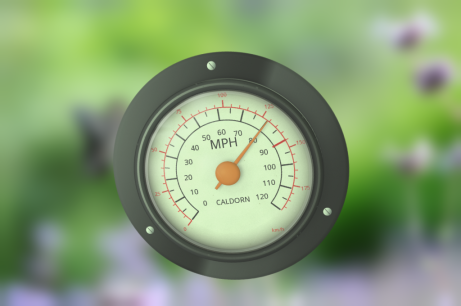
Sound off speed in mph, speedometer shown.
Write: 80 mph
